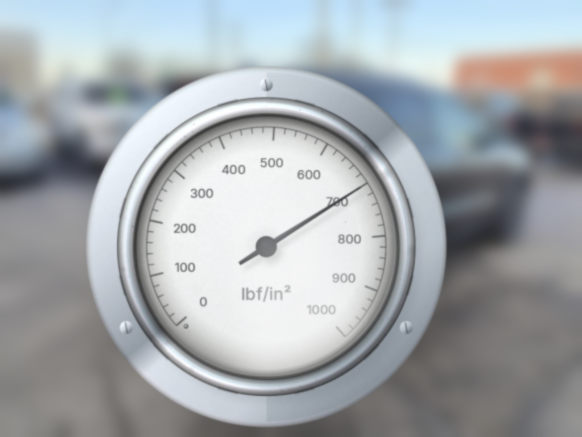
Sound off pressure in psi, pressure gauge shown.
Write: 700 psi
